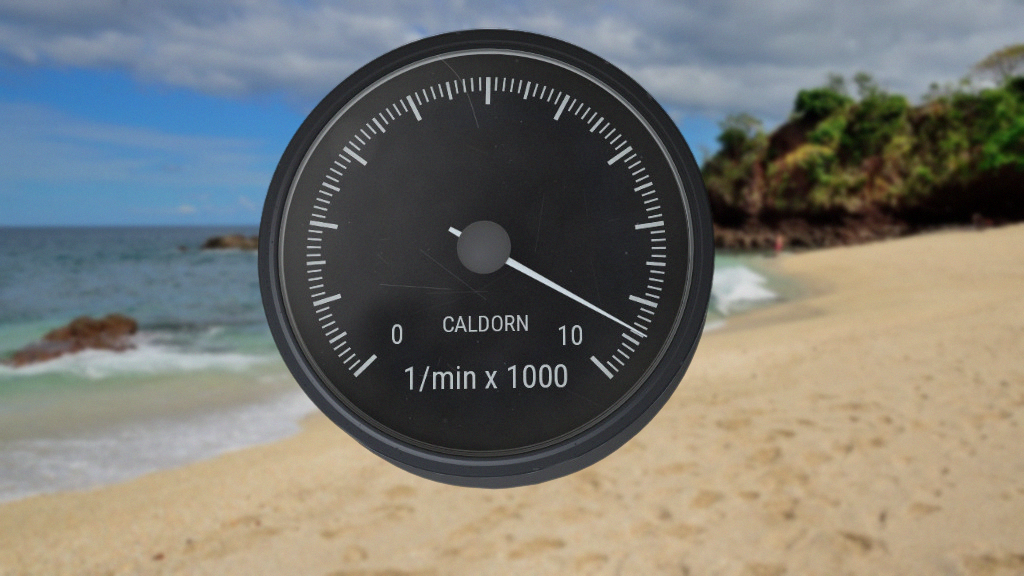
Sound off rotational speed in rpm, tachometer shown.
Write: 9400 rpm
